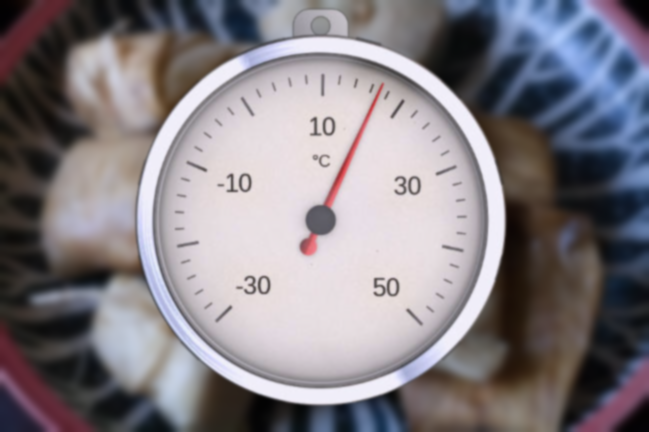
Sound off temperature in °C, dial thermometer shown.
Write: 17 °C
